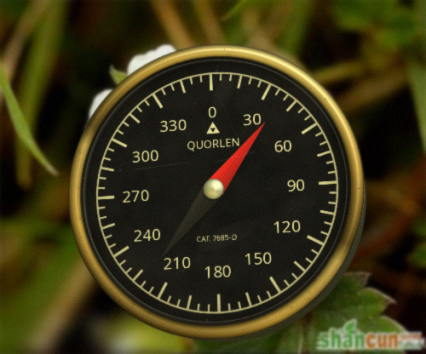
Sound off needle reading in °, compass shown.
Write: 40 °
